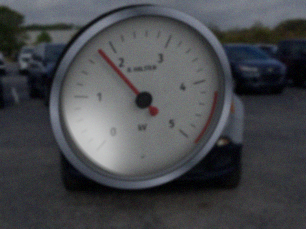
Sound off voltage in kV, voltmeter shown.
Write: 1.8 kV
